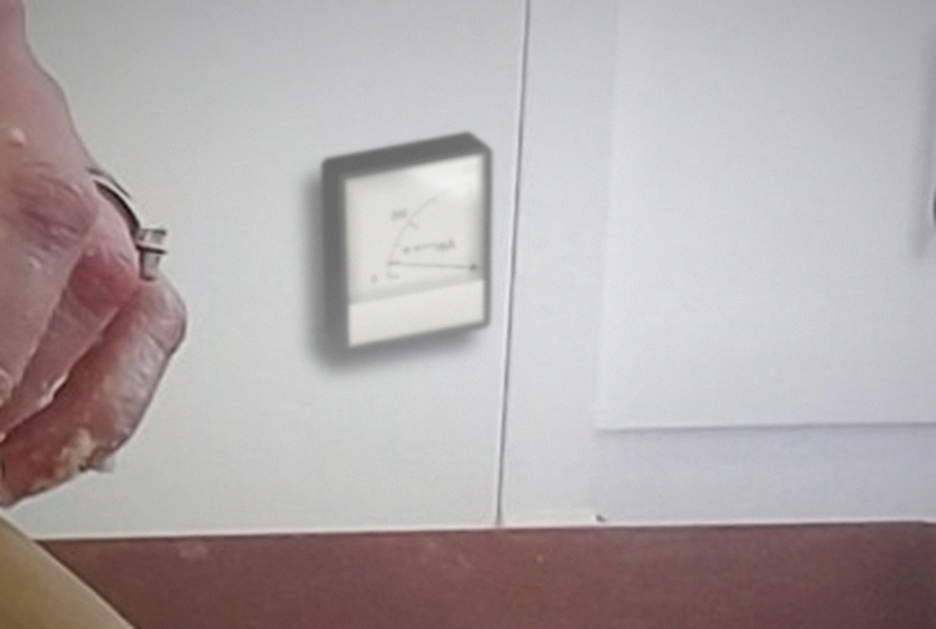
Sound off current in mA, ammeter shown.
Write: 100 mA
